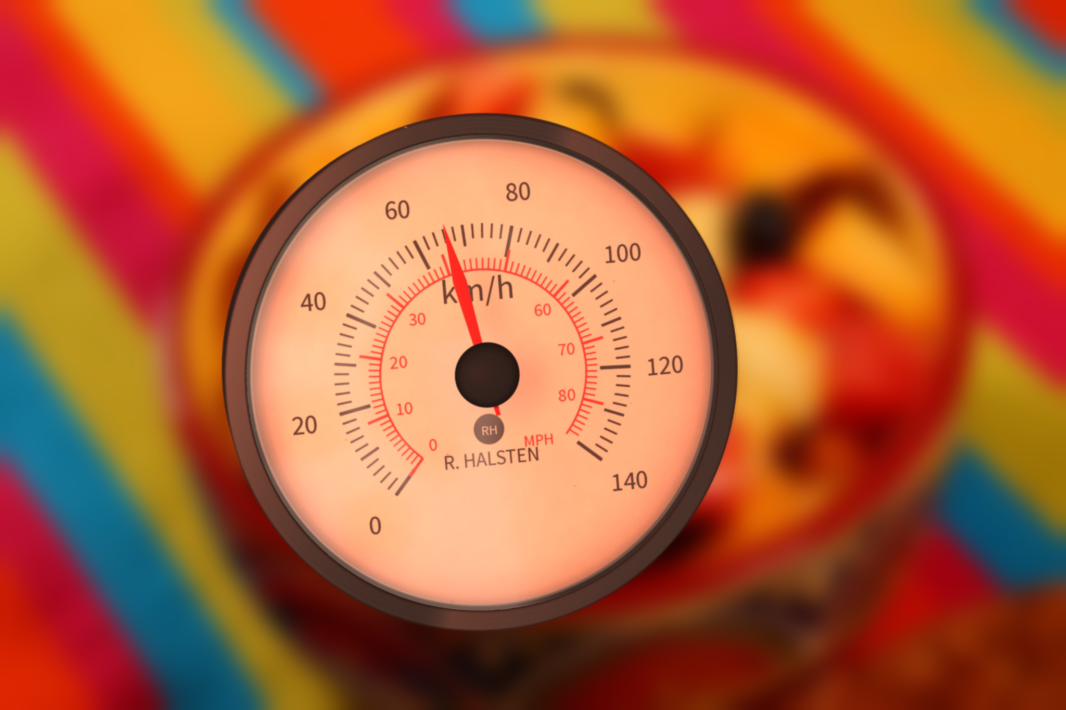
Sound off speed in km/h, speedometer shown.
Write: 66 km/h
